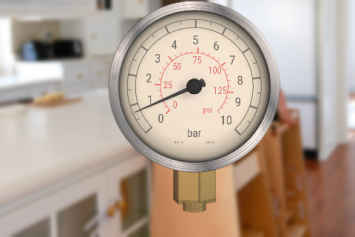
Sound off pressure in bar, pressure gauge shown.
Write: 0.75 bar
